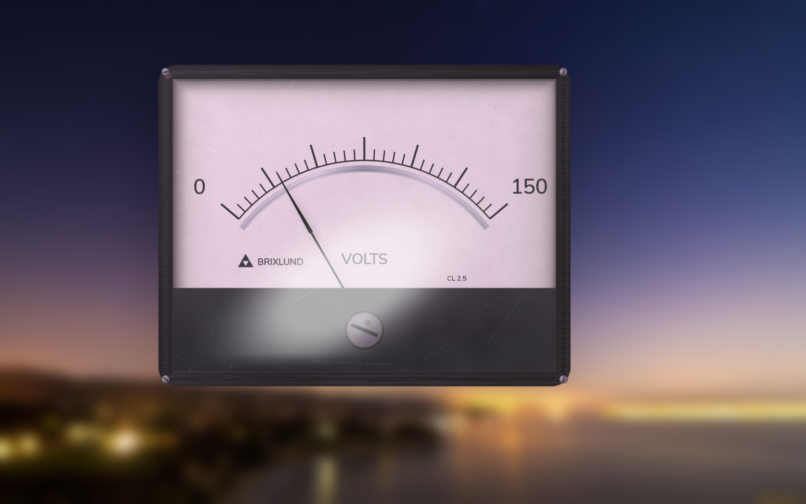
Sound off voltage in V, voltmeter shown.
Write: 30 V
